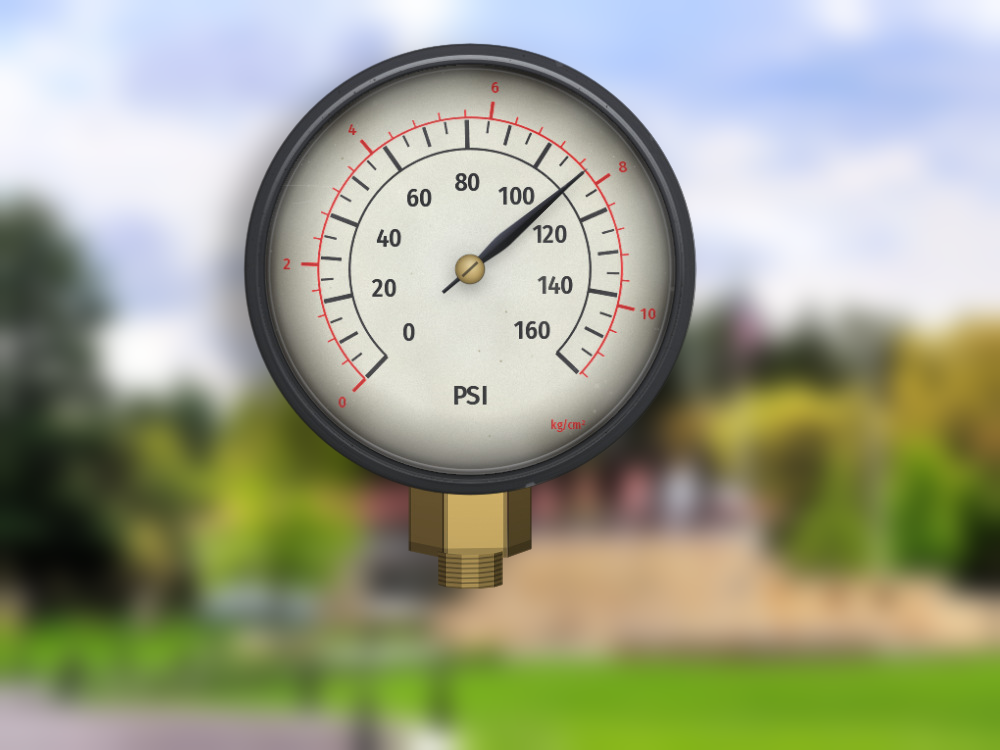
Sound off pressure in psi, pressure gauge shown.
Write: 110 psi
